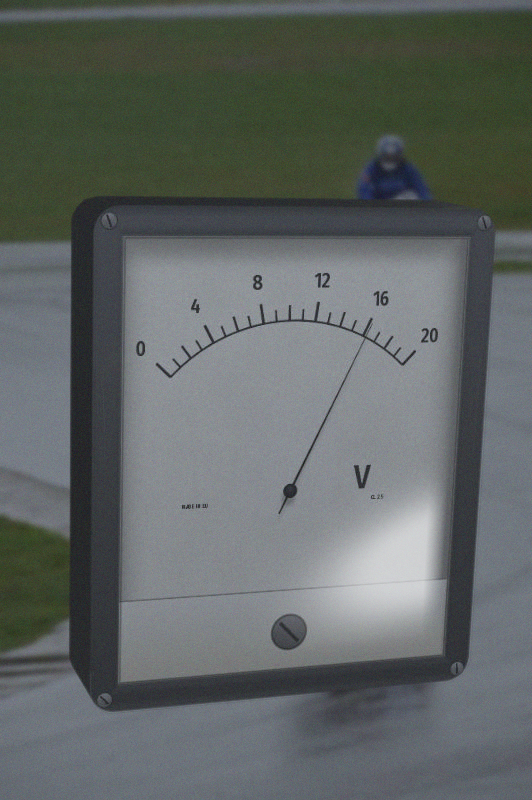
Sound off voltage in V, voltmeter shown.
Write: 16 V
